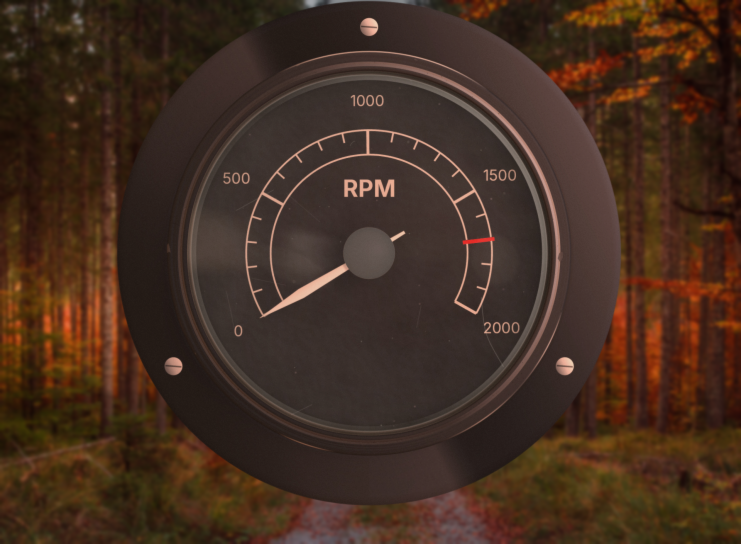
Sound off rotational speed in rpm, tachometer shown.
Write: 0 rpm
